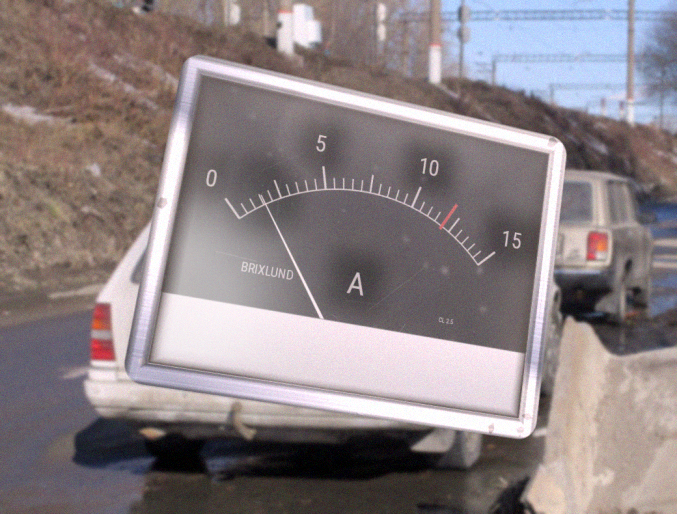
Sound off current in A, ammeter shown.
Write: 1.5 A
